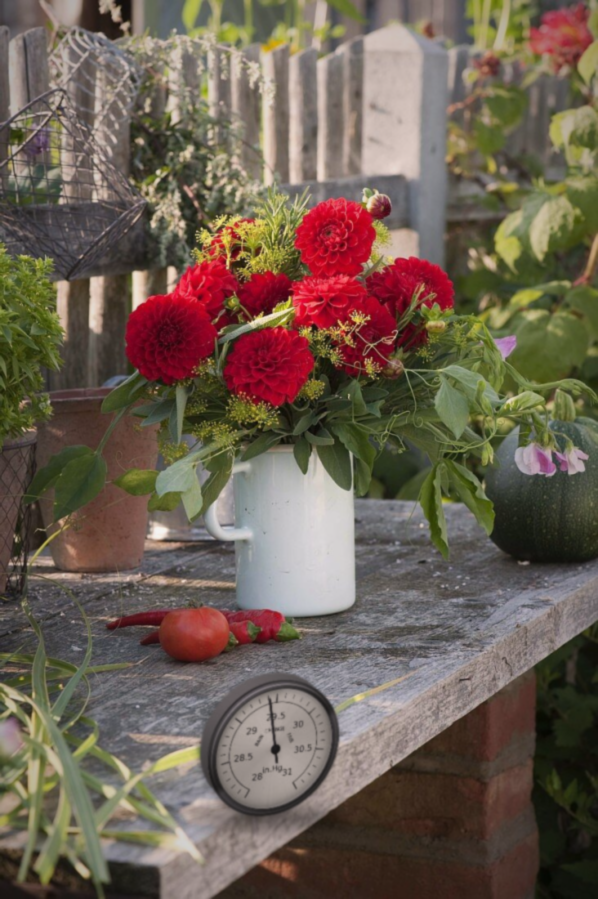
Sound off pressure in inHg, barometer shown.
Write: 29.4 inHg
